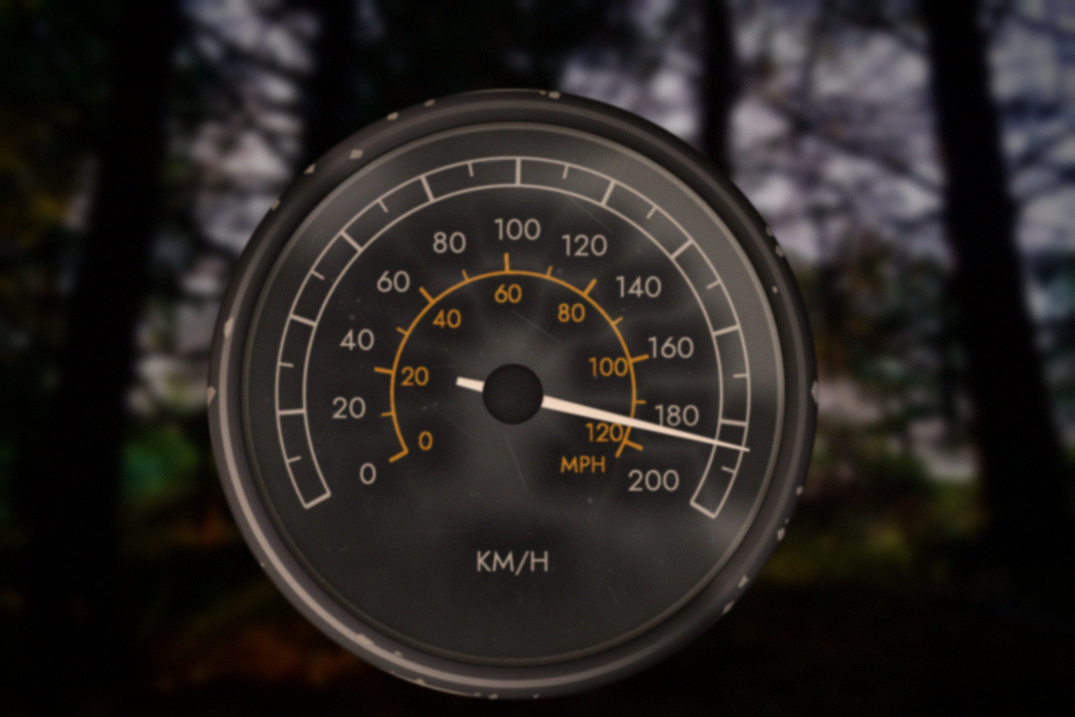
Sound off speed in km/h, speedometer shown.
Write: 185 km/h
